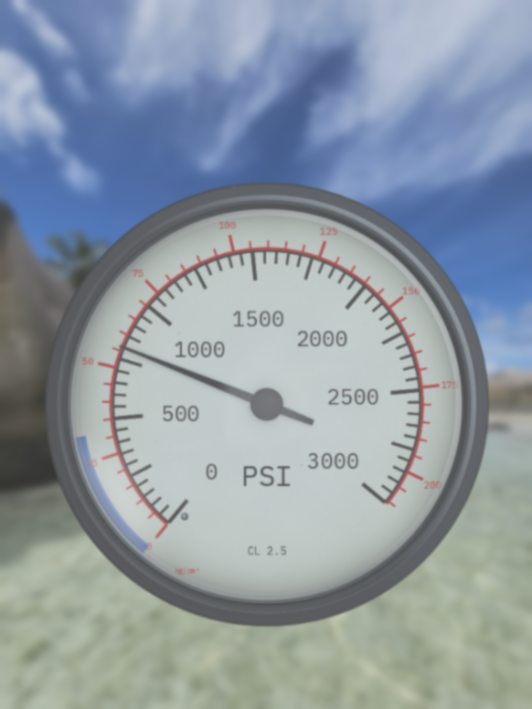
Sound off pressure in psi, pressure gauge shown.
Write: 800 psi
